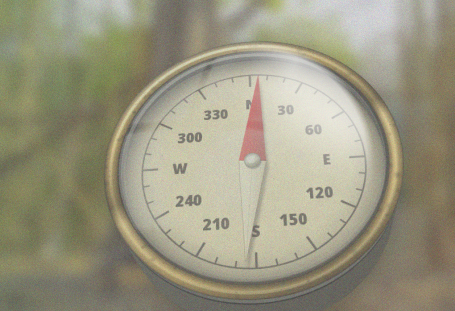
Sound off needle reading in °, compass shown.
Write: 5 °
